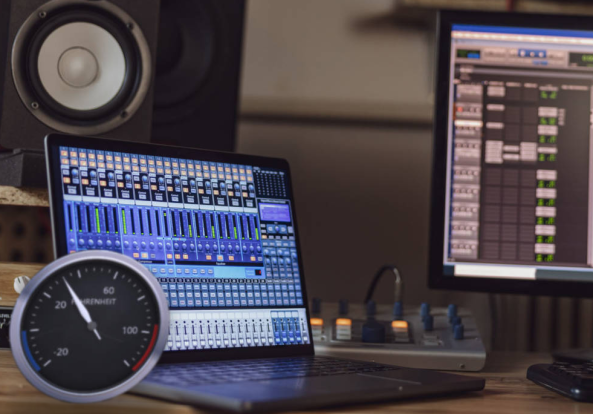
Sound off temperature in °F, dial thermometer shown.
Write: 32 °F
